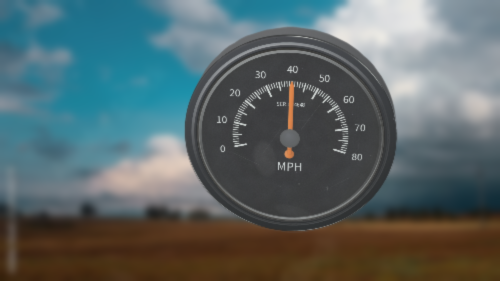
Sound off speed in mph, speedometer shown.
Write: 40 mph
